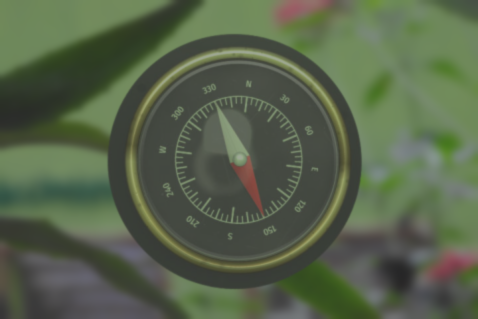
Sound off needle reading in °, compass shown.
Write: 150 °
